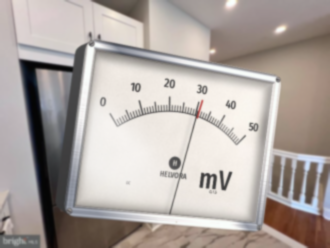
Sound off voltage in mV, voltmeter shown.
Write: 30 mV
